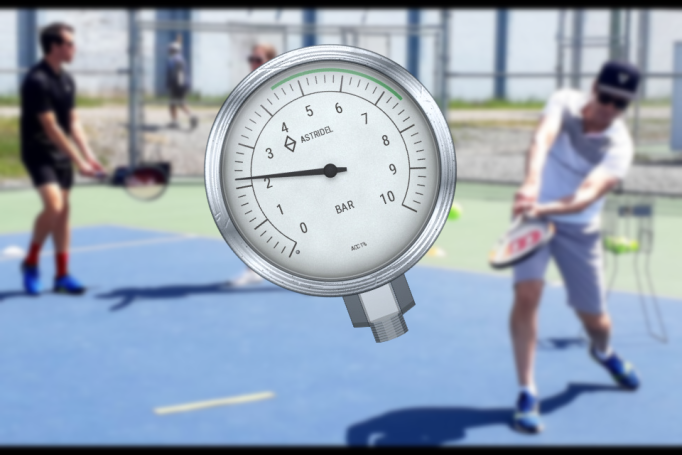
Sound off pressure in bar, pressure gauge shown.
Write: 2.2 bar
